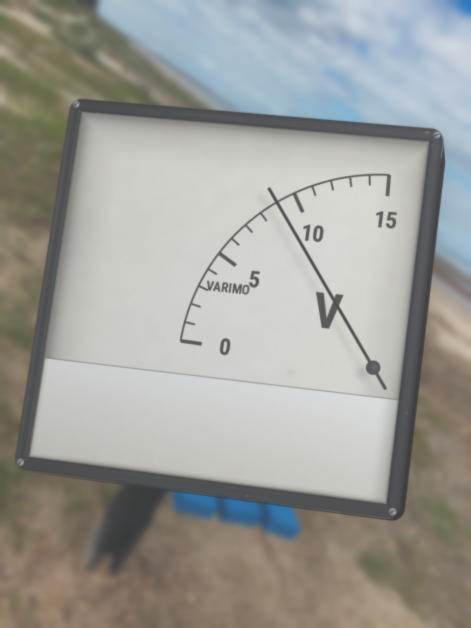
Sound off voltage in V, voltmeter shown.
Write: 9 V
